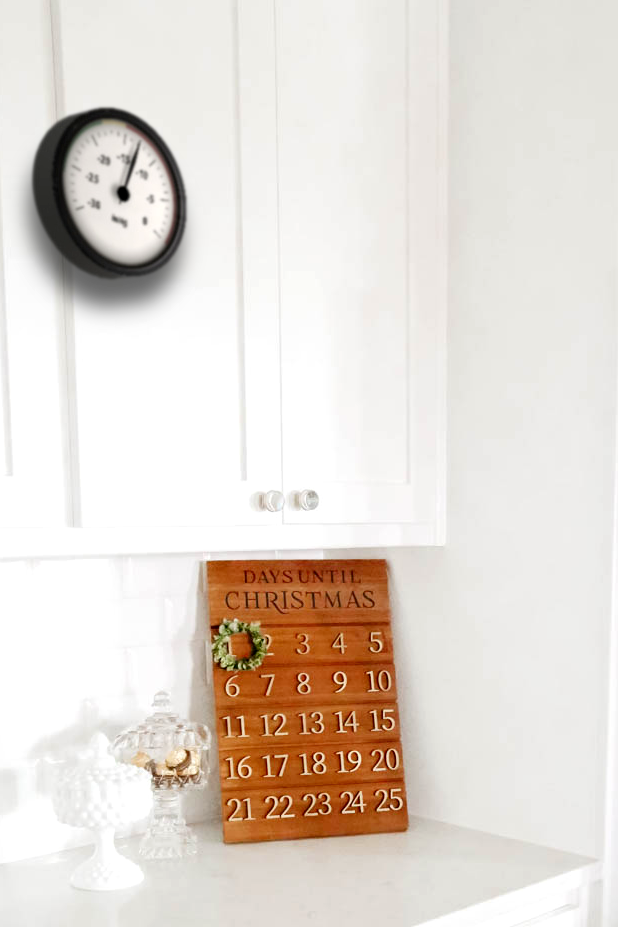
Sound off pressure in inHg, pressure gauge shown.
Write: -13 inHg
